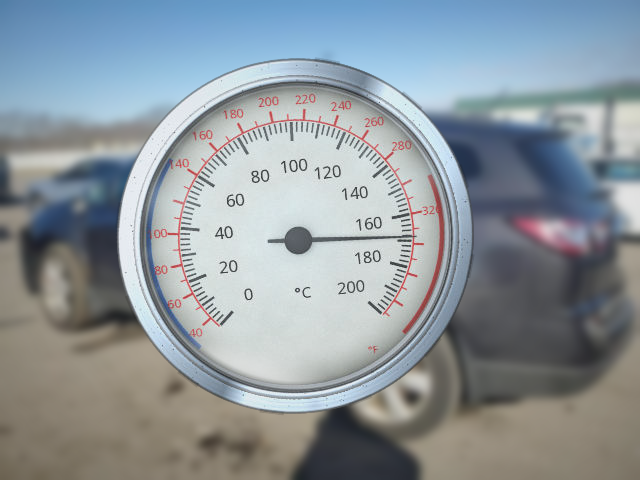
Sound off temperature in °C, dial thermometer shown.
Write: 168 °C
